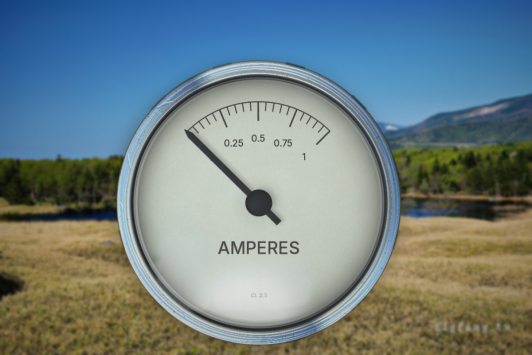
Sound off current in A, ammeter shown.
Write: 0 A
